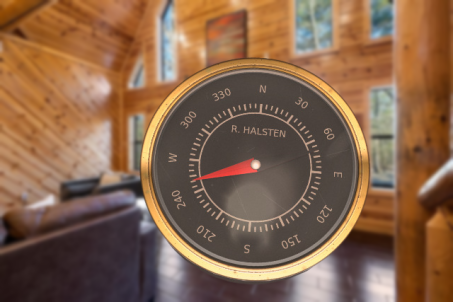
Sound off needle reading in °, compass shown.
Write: 250 °
